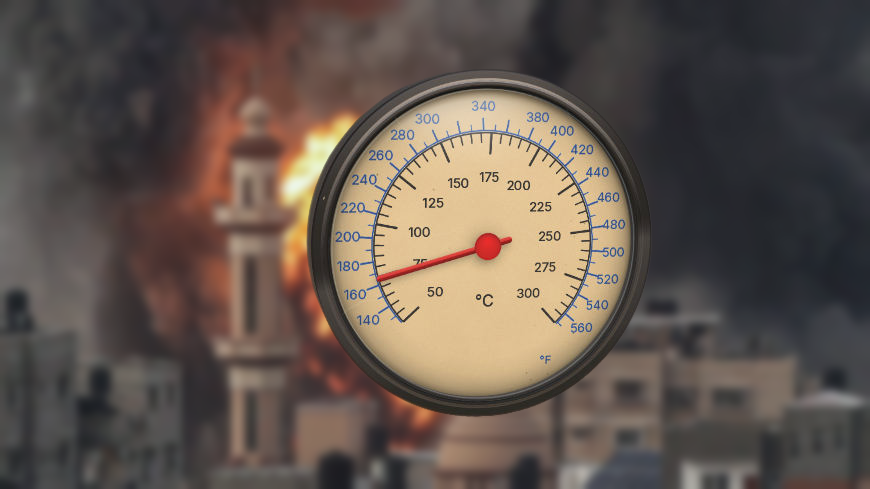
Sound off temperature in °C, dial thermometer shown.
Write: 75 °C
